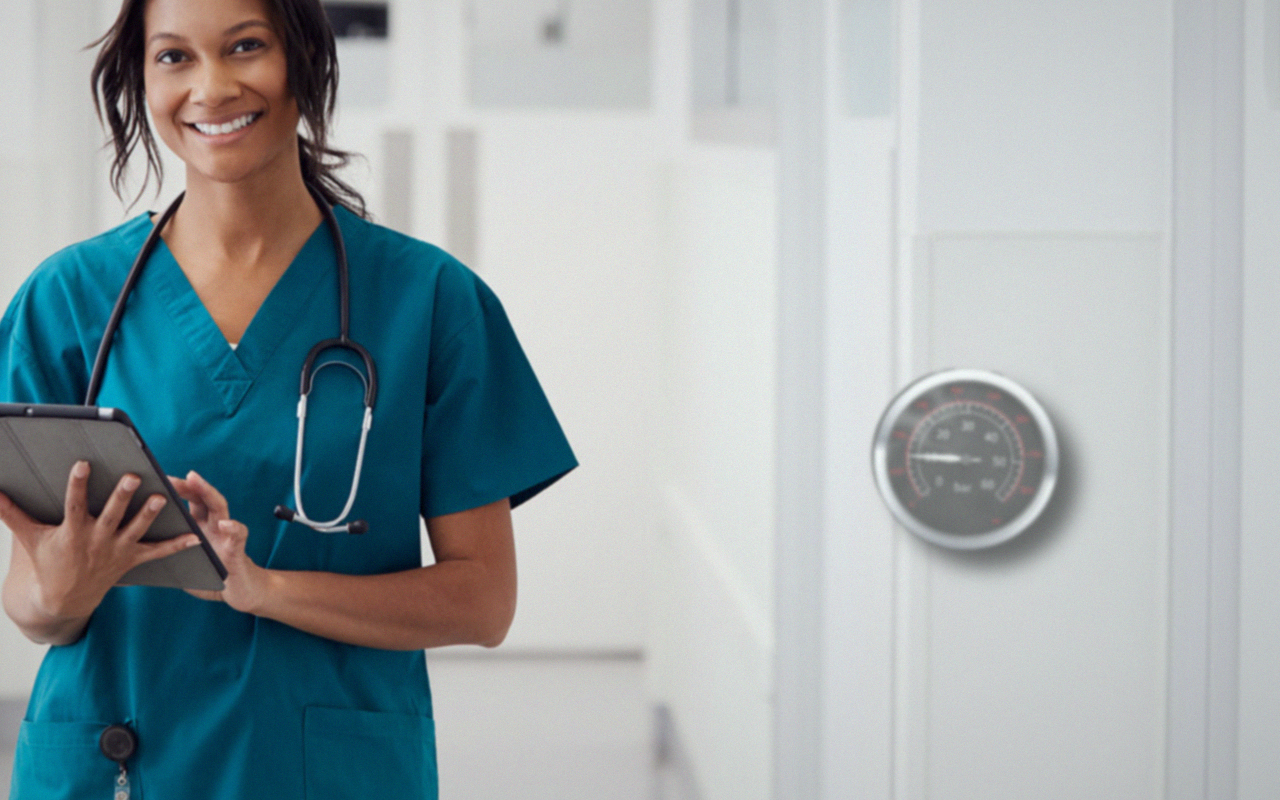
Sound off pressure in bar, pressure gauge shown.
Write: 10 bar
